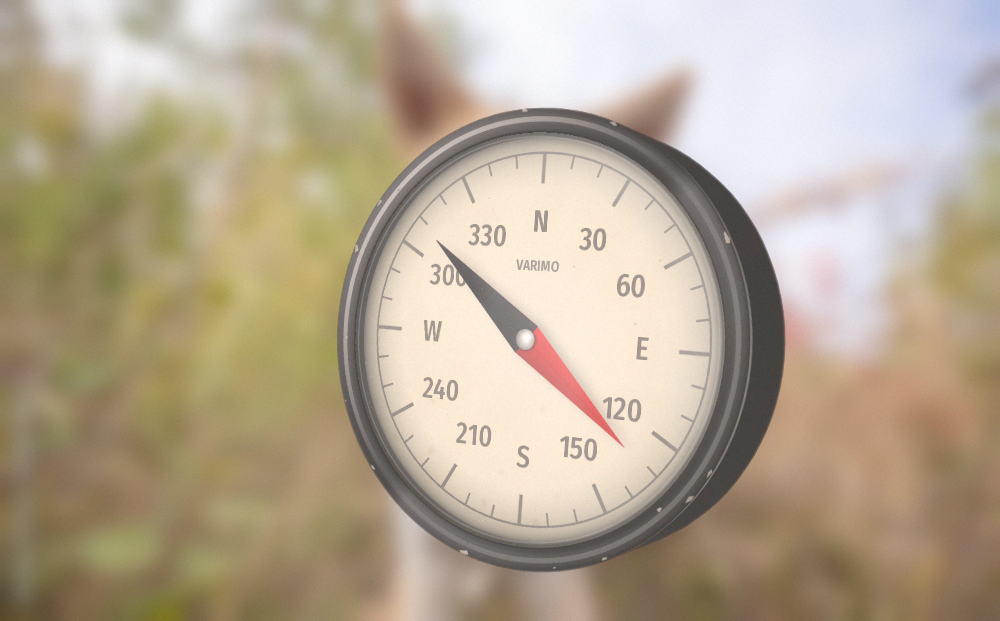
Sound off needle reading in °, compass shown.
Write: 130 °
